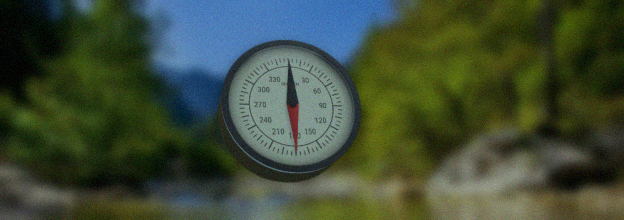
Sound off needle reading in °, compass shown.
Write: 180 °
